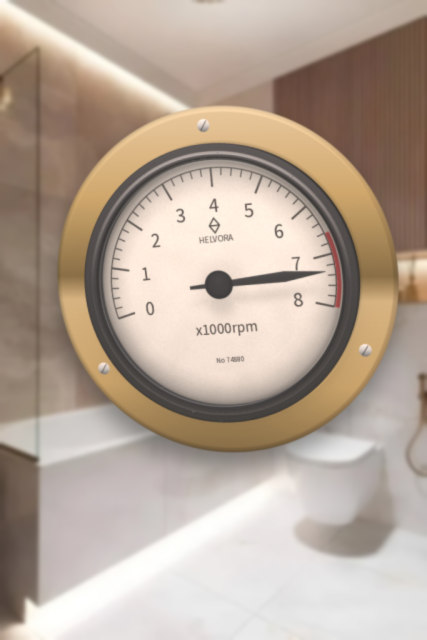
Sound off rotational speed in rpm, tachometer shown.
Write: 7300 rpm
